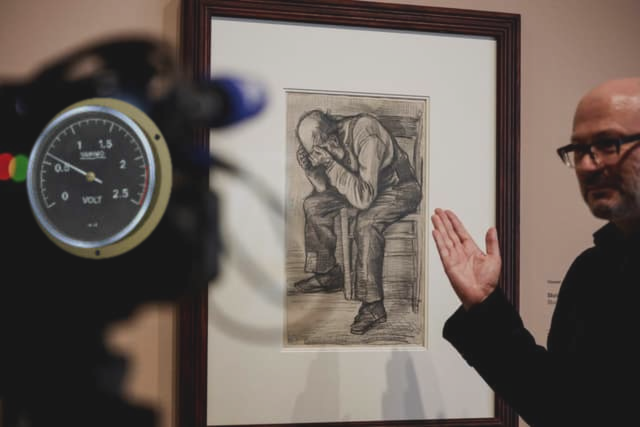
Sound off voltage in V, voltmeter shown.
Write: 0.6 V
